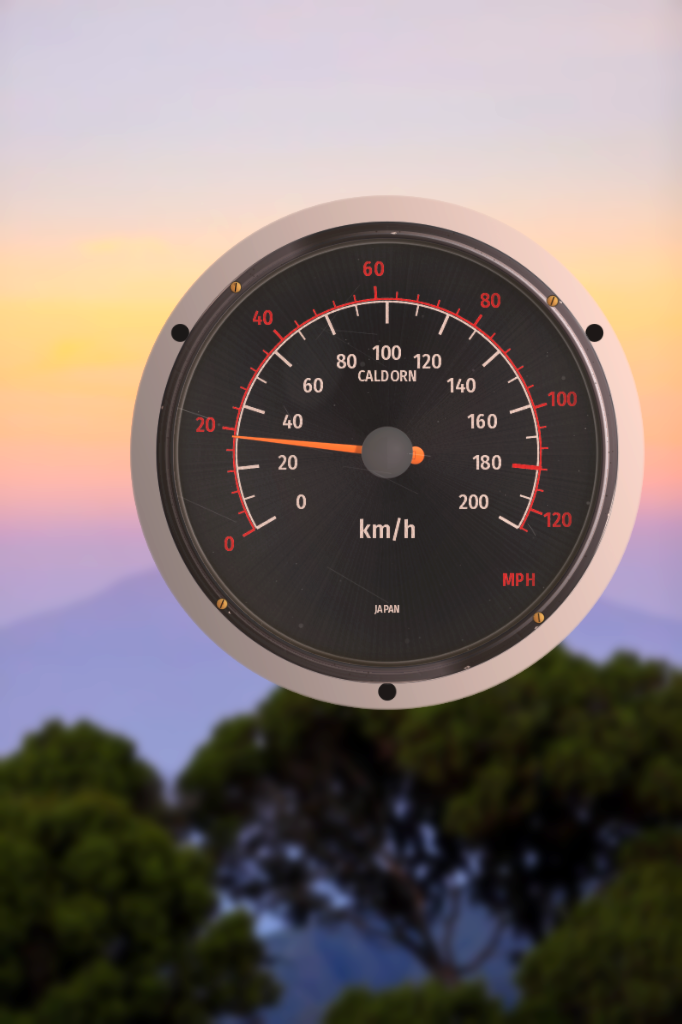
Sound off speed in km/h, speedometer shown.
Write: 30 km/h
